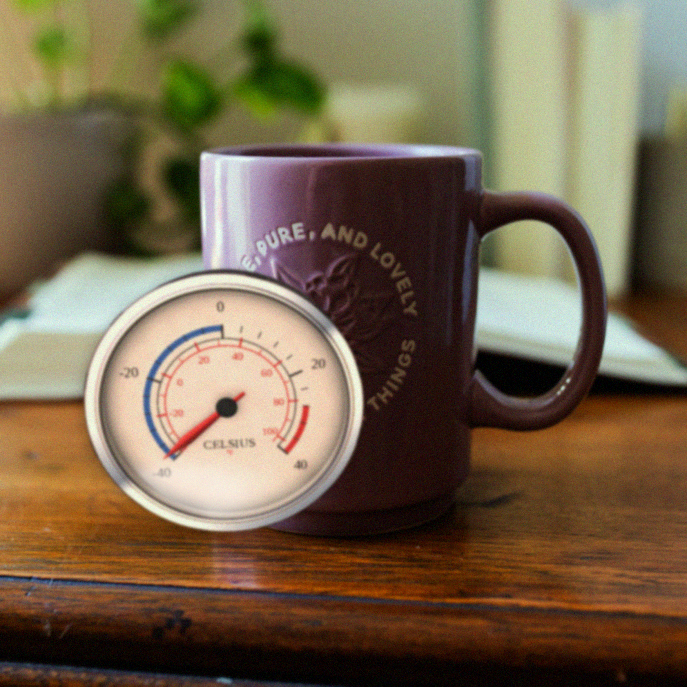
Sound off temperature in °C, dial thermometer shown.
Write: -38 °C
